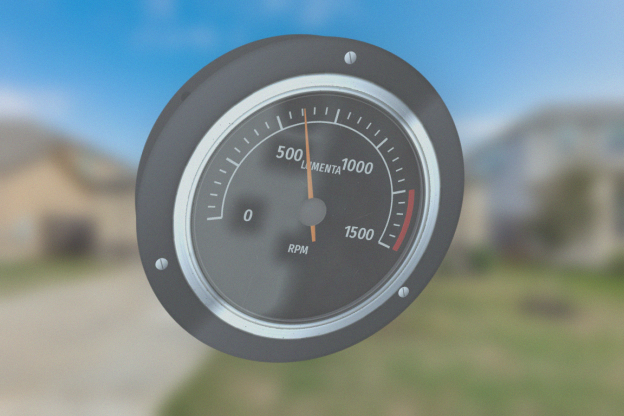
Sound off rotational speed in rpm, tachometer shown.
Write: 600 rpm
